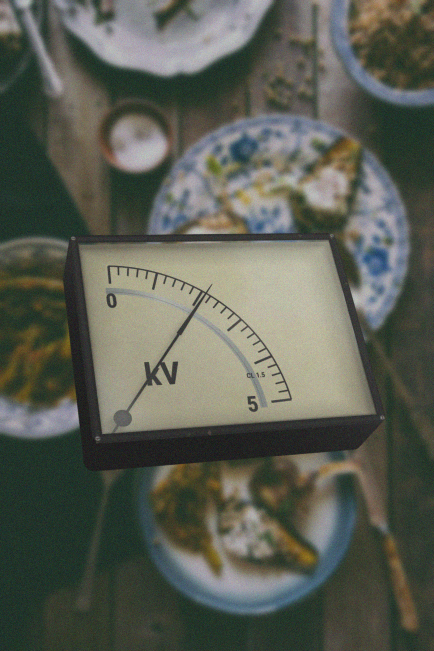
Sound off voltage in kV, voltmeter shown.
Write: 2.1 kV
